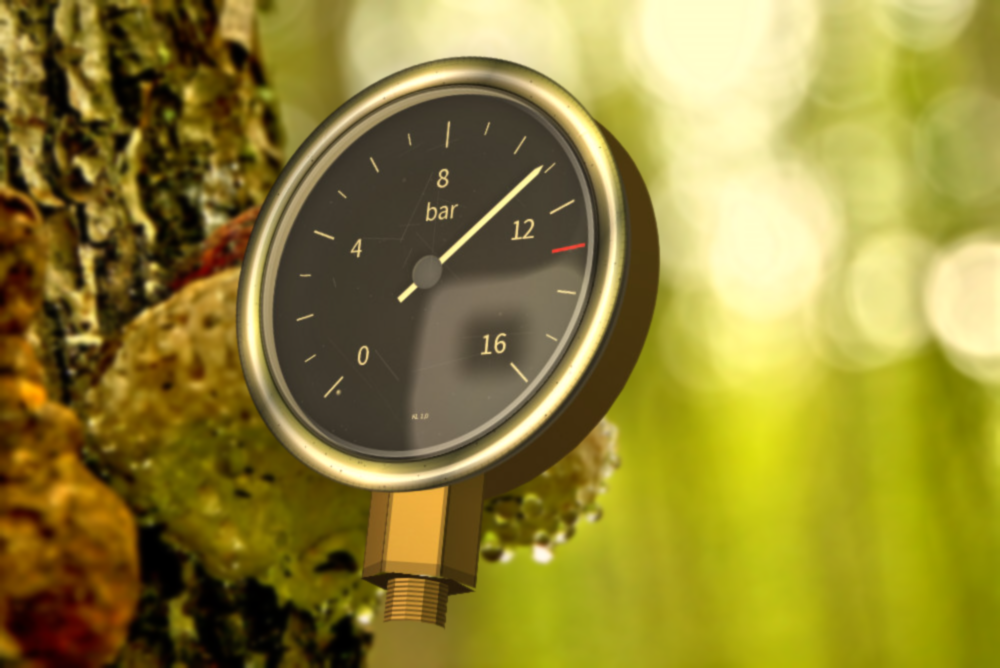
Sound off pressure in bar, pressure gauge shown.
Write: 11 bar
